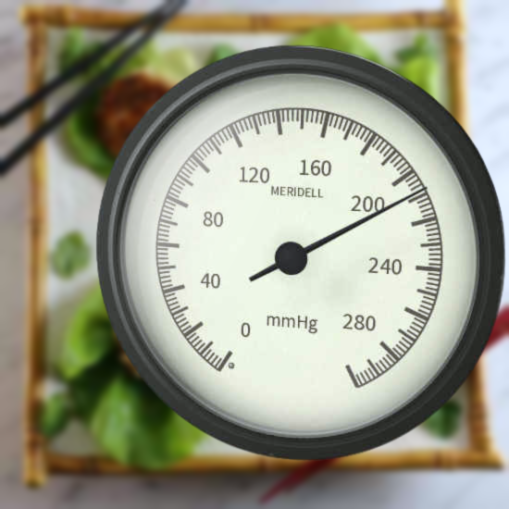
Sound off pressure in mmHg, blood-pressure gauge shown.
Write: 208 mmHg
